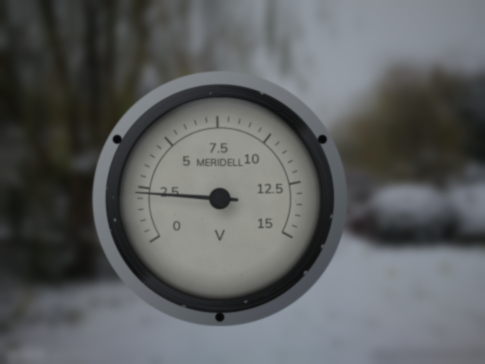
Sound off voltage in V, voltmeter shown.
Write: 2.25 V
